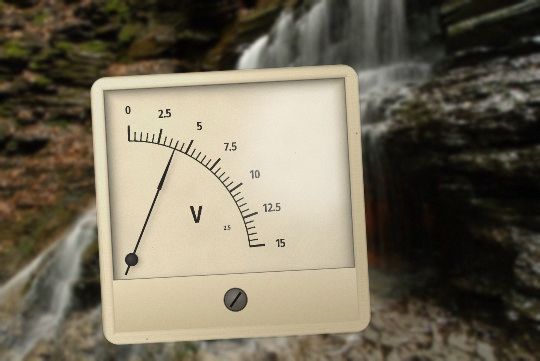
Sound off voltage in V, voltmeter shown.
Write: 4 V
